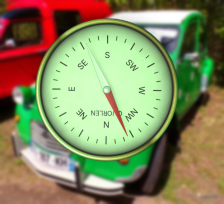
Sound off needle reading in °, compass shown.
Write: 335 °
